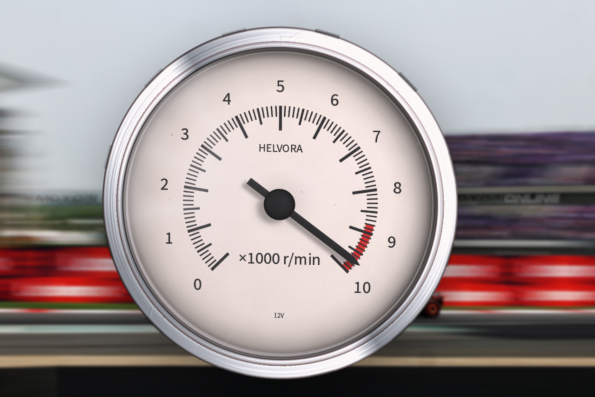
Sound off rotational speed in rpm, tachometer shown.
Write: 9700 rpm
